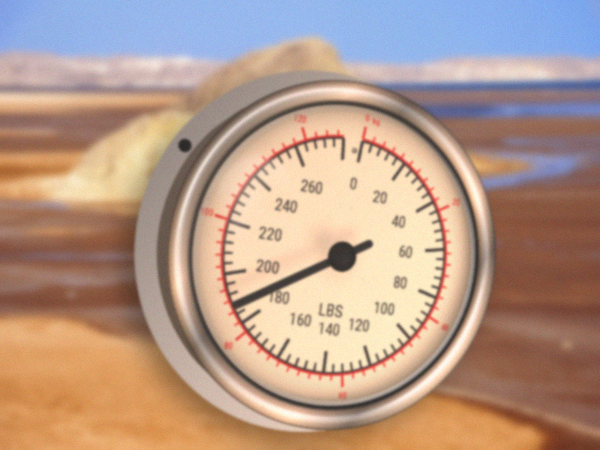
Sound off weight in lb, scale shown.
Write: 188 lb
